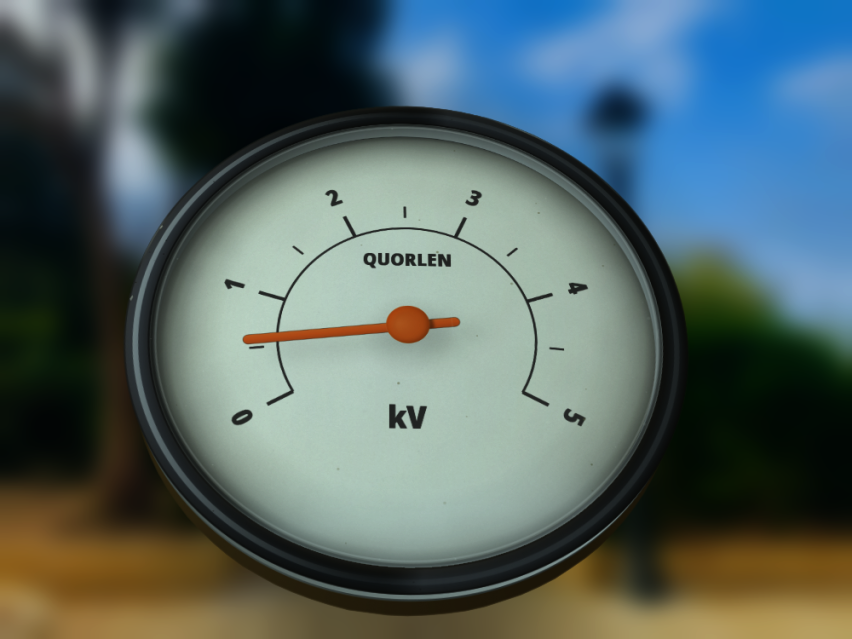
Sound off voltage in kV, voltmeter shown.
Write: 0.5 kV
